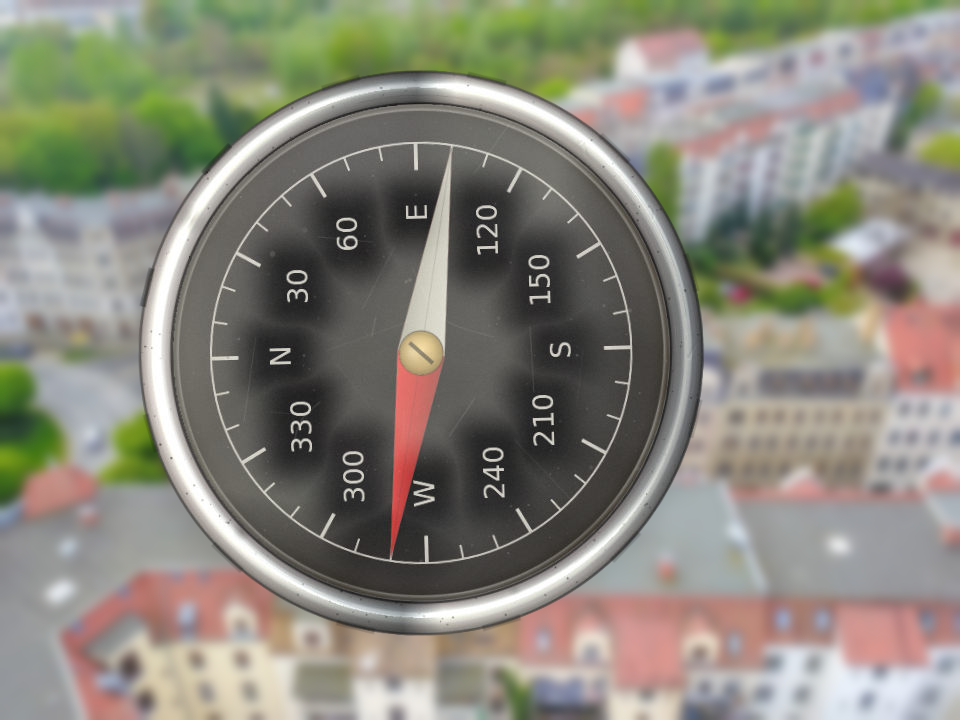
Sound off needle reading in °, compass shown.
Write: 280 °
